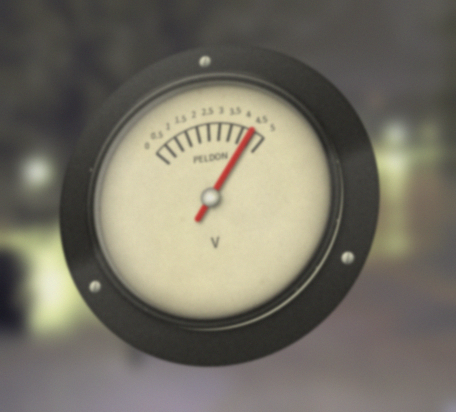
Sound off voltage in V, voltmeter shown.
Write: 4.5 V
